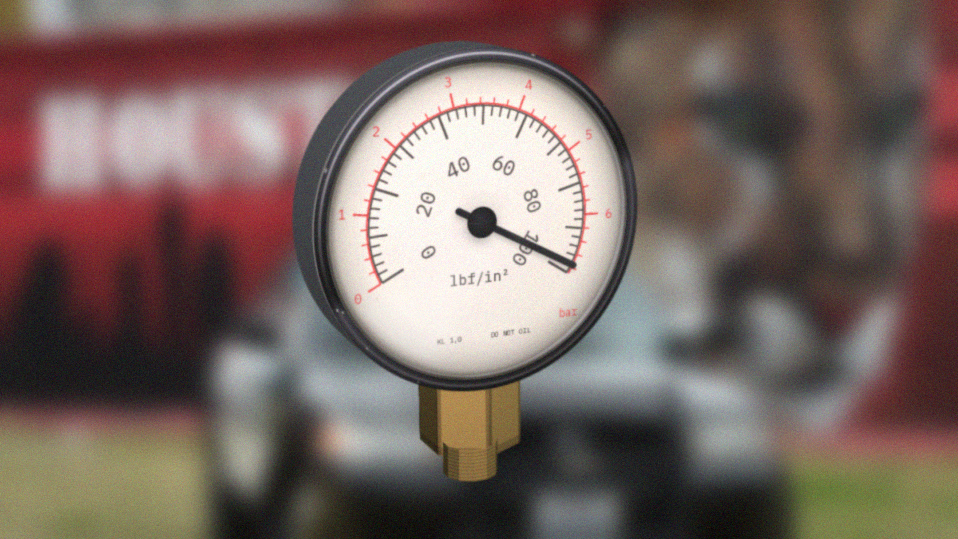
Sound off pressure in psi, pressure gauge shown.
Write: 98 psi
